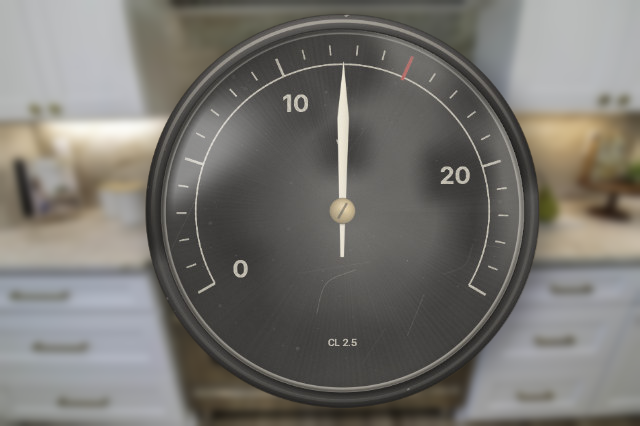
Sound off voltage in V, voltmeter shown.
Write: 12.5 V
